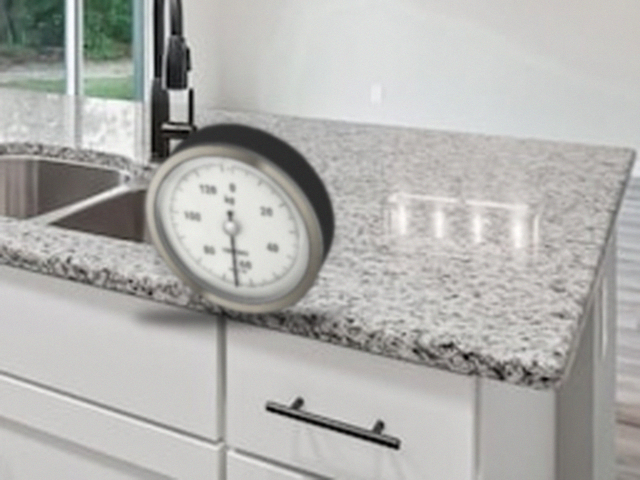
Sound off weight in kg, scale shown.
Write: 65 kg
